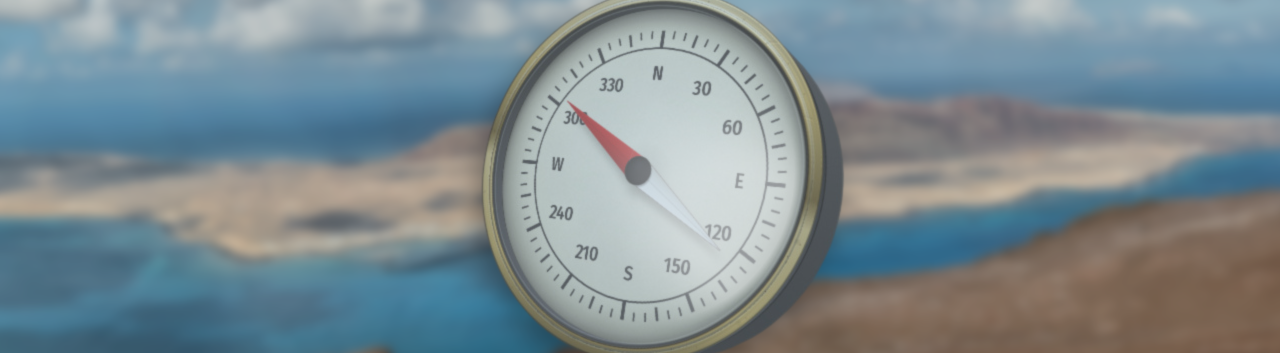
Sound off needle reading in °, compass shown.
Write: 305 °
